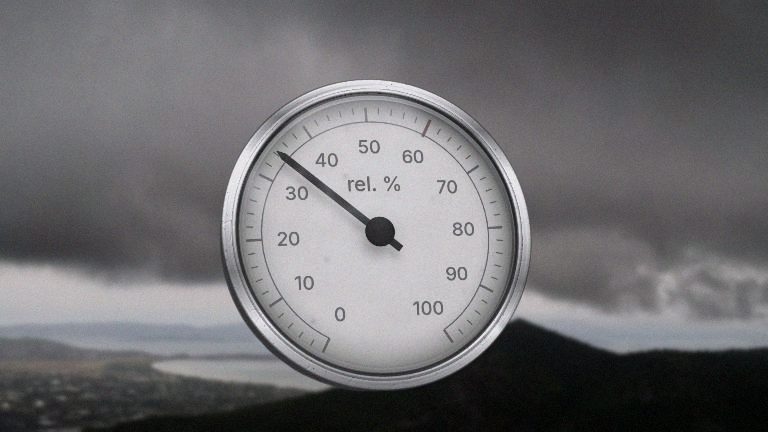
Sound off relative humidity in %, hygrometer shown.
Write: 34 %
